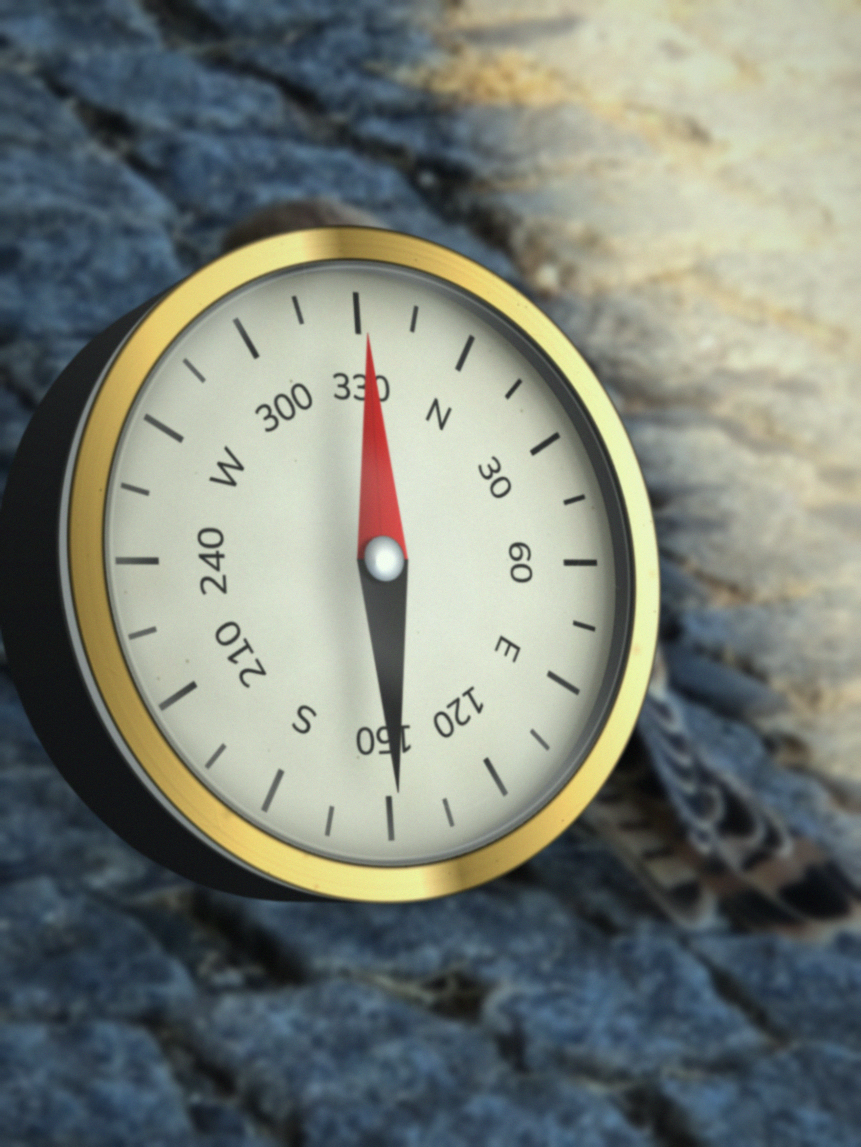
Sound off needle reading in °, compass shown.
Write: 330 °
